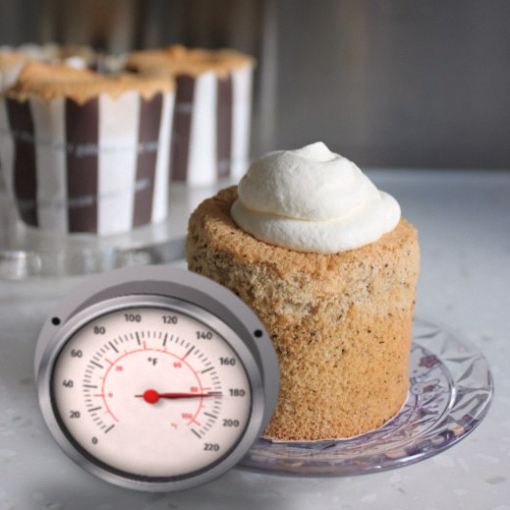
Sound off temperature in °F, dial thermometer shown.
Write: 180 °F
